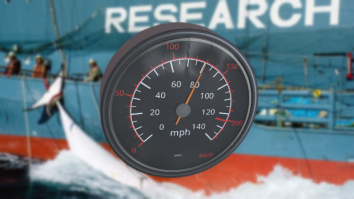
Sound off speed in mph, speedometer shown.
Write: 80 mph
